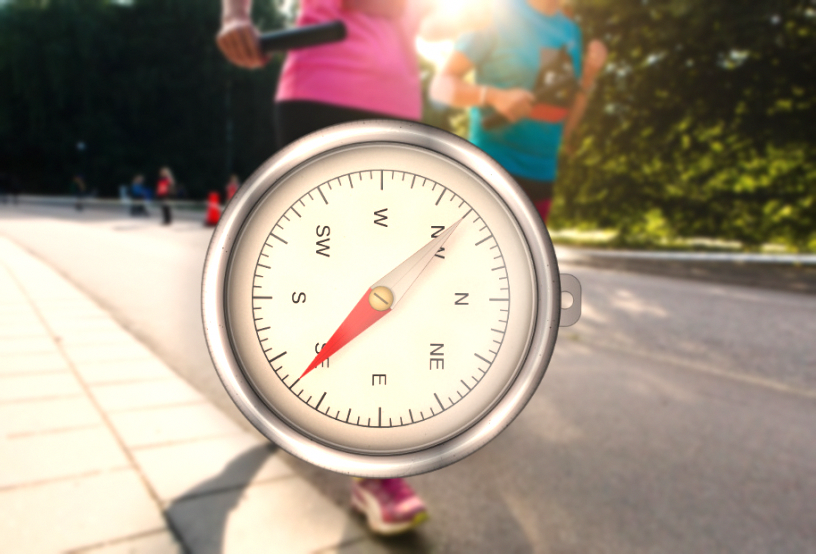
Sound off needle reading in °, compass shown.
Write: 135 °
